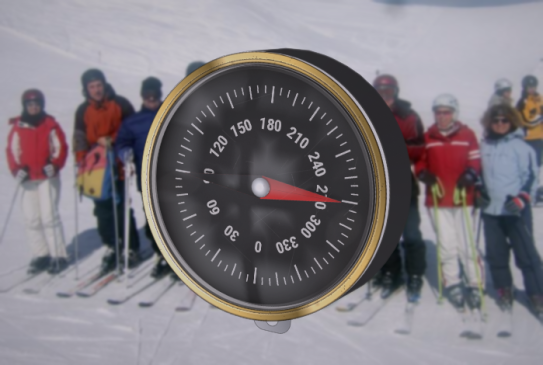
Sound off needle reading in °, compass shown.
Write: 270 °
